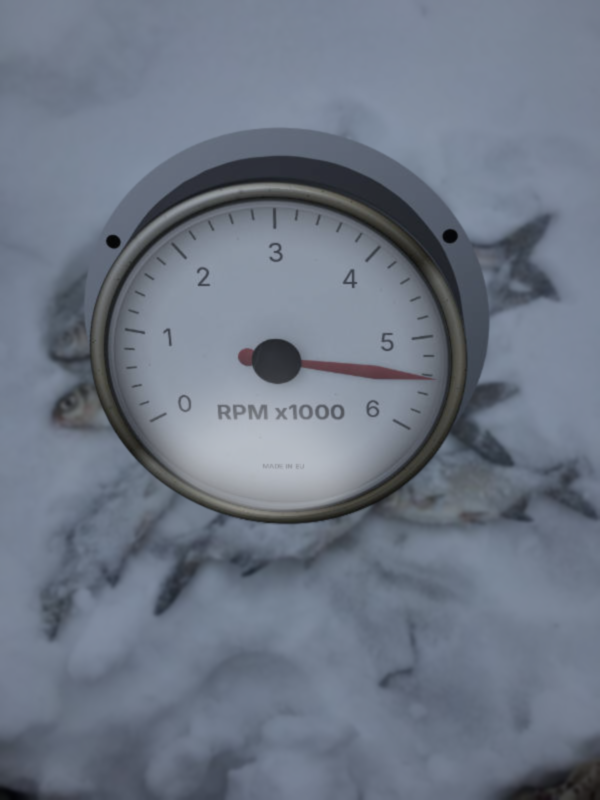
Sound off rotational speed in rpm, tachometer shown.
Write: 5400 rpm
